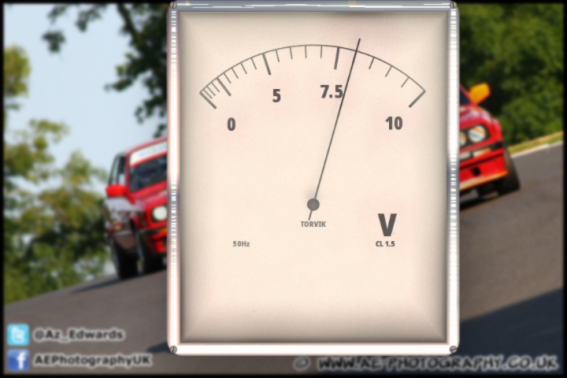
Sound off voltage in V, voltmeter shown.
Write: 8 V
